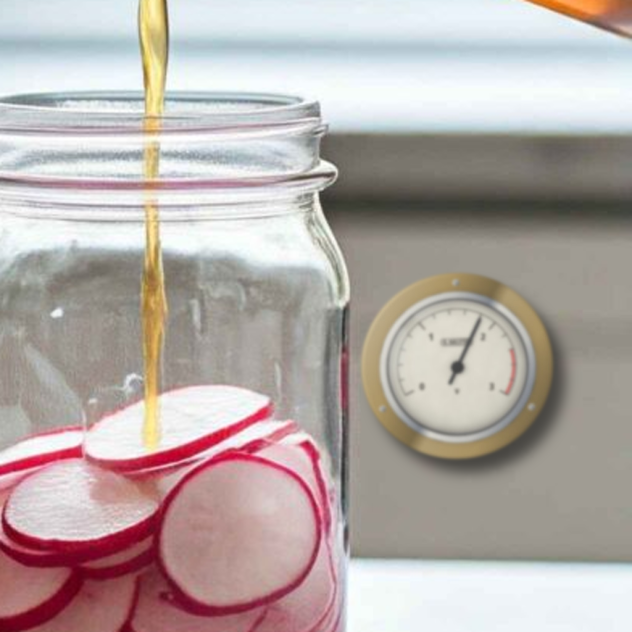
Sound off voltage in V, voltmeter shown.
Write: 1.8 V
